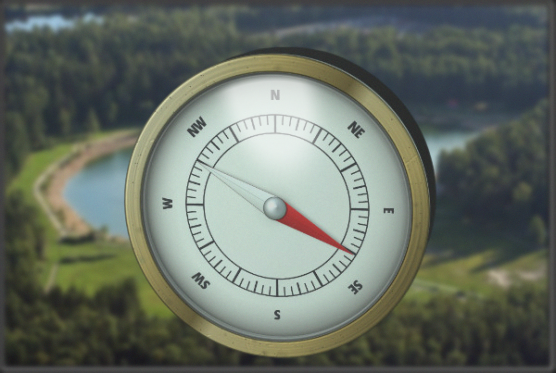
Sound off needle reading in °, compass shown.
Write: 120 °
